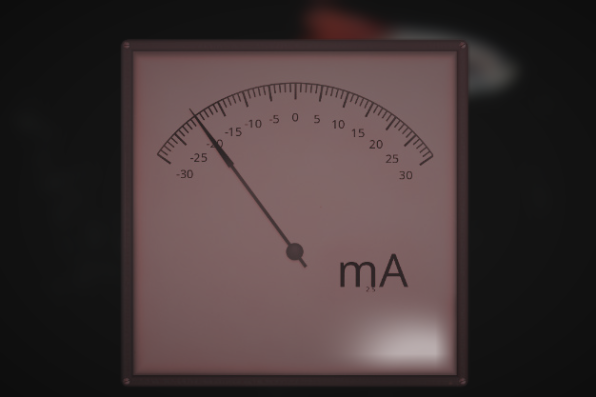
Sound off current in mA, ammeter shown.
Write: -20 mA
